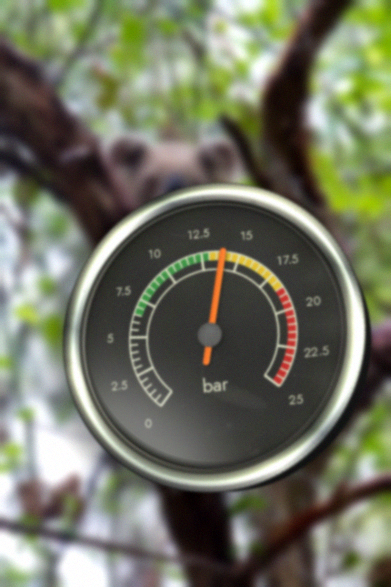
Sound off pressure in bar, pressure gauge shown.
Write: 14 bar
